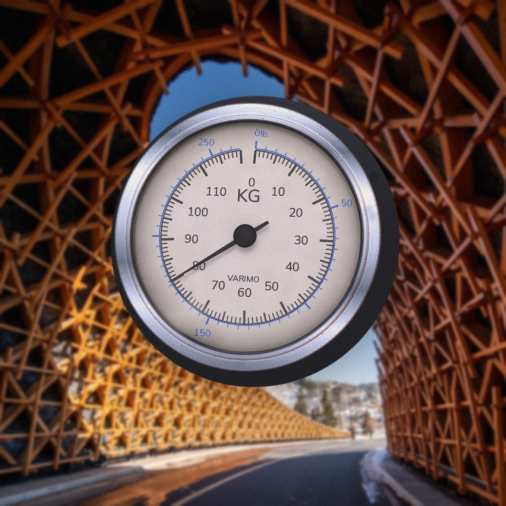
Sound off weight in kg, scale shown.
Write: 80 kg
